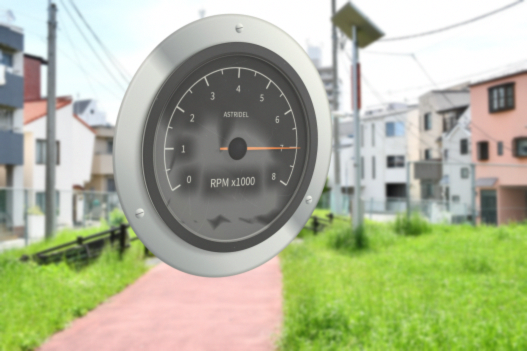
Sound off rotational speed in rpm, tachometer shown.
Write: 7000 rpm
